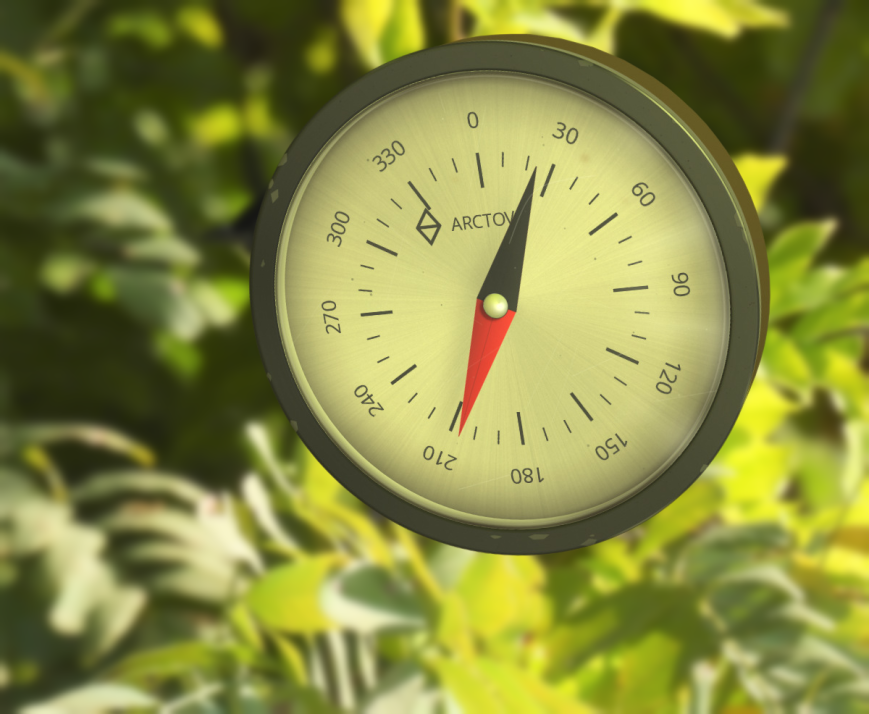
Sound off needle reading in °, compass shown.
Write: 205 °
